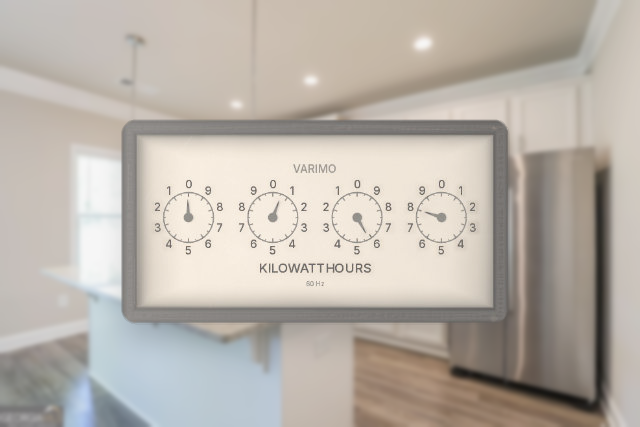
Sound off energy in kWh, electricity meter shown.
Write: 58 kWh
